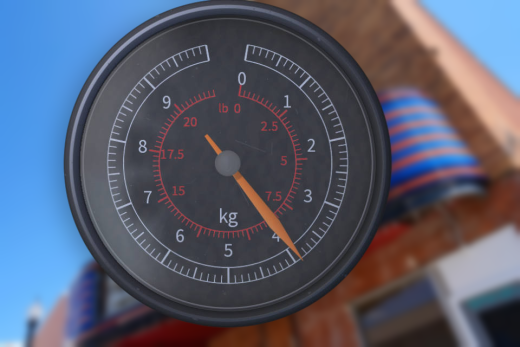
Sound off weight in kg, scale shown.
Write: 3.9 kg
